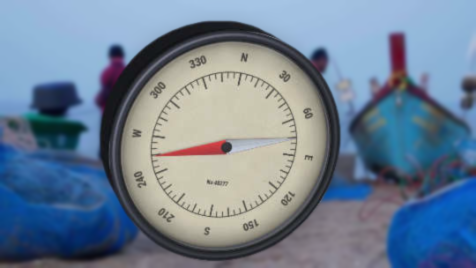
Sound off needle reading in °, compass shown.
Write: 255 °
